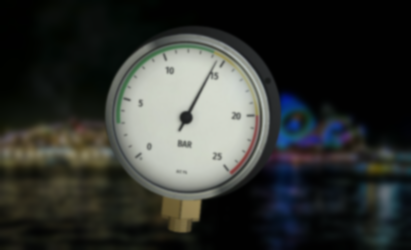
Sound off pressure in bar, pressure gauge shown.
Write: 14.5 bar
